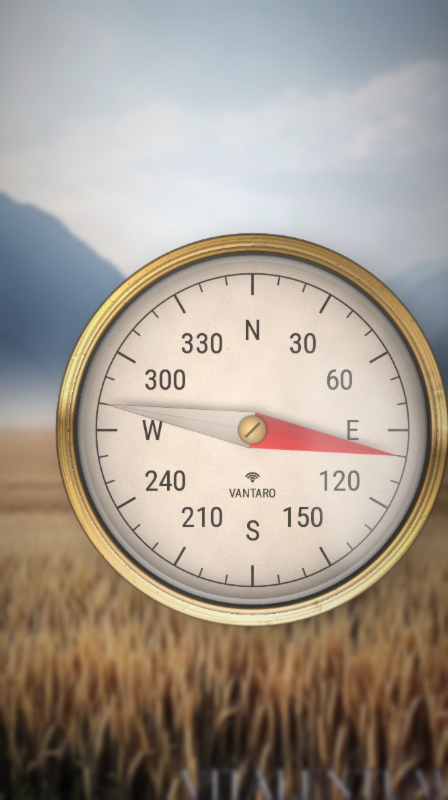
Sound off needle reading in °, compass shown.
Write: 100 °
